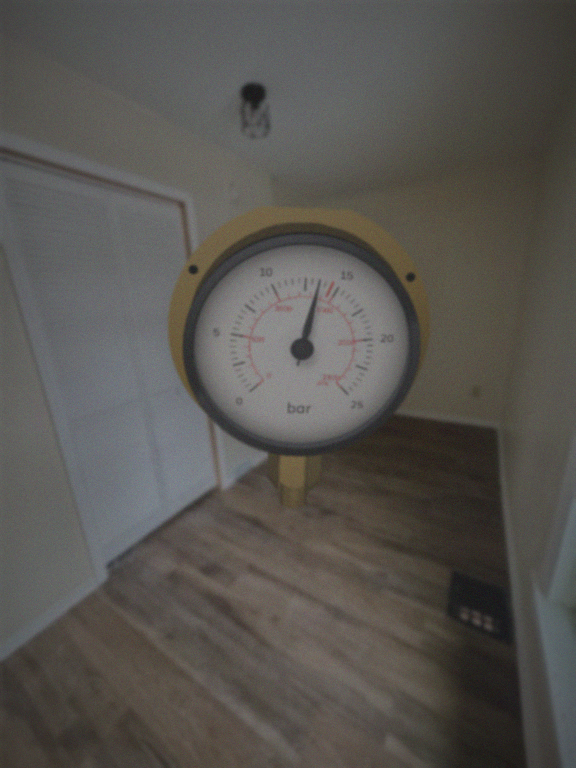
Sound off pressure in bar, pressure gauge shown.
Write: 13.5 bar
